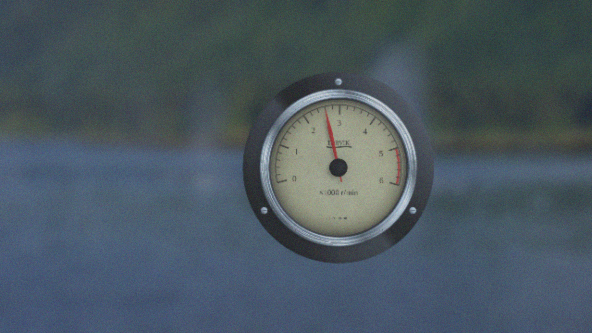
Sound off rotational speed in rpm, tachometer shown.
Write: 2600 rpm
